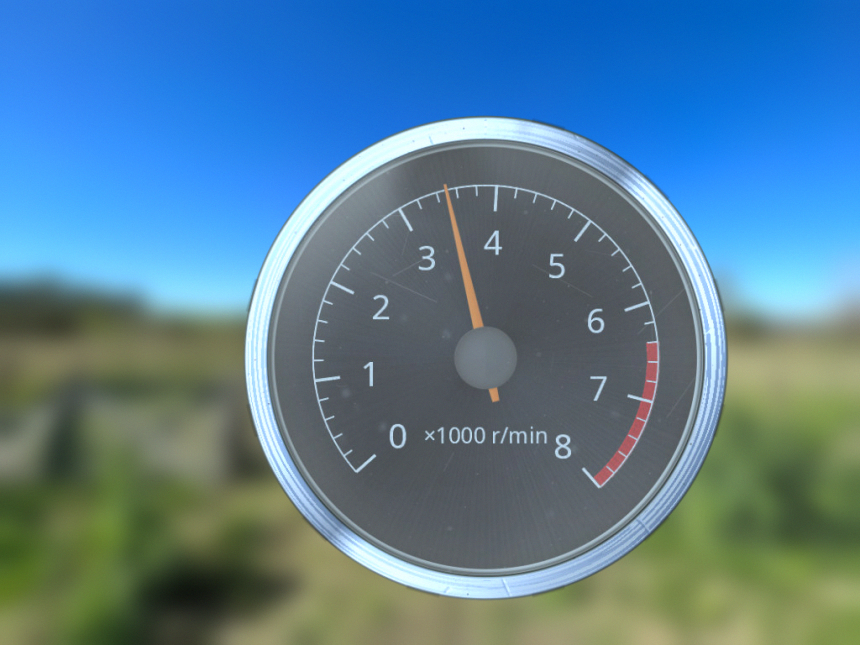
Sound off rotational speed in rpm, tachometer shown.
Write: 3500 rpm
